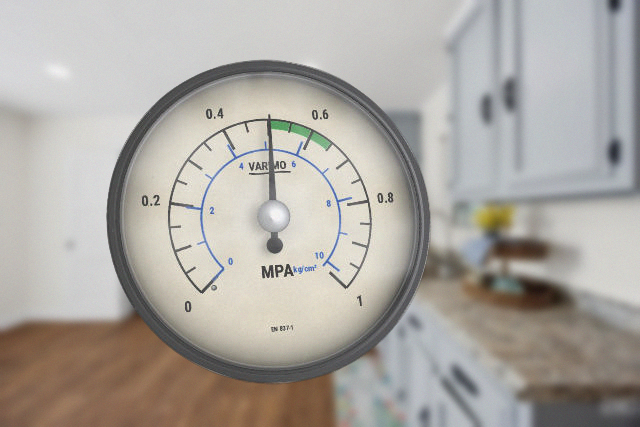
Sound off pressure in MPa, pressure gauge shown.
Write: 0.5 MPa
